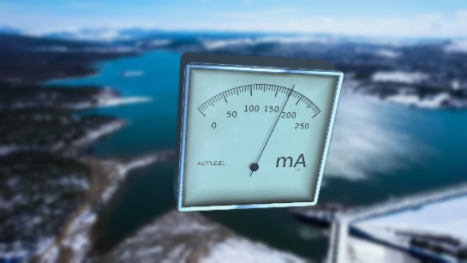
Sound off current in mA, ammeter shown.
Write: 175 mA
